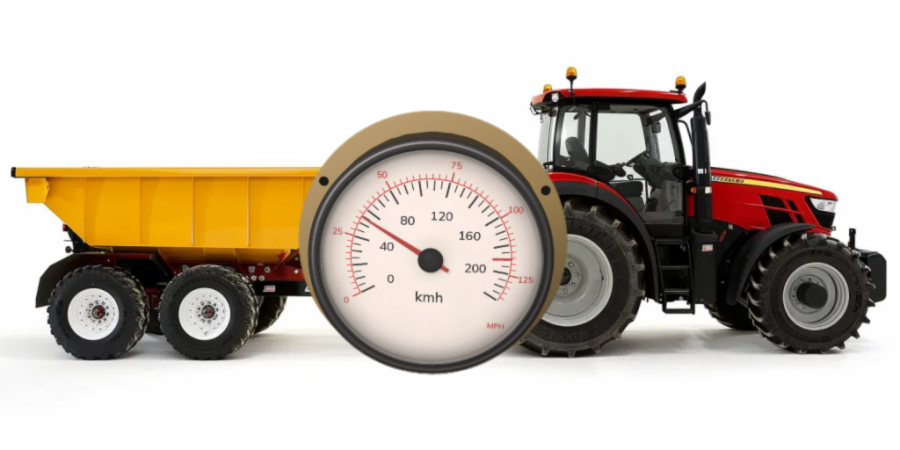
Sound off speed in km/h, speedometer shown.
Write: 55 km/h
